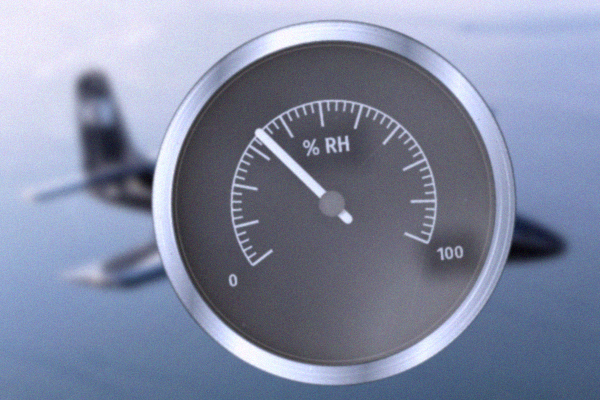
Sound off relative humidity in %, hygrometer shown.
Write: 34 %
